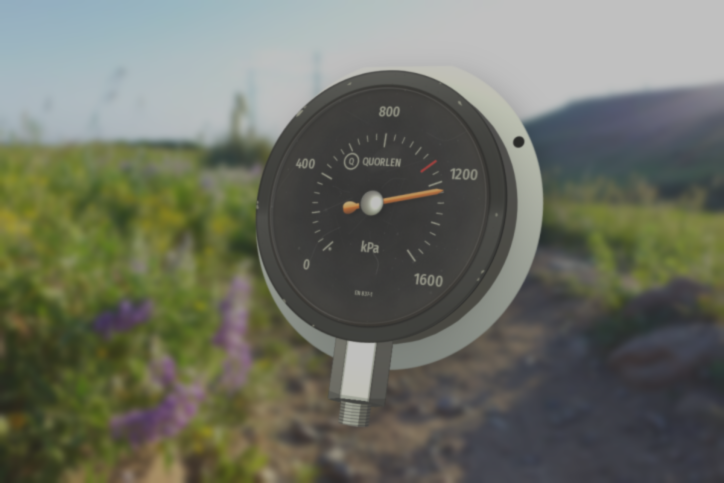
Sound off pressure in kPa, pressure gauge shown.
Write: 1250 kPa
